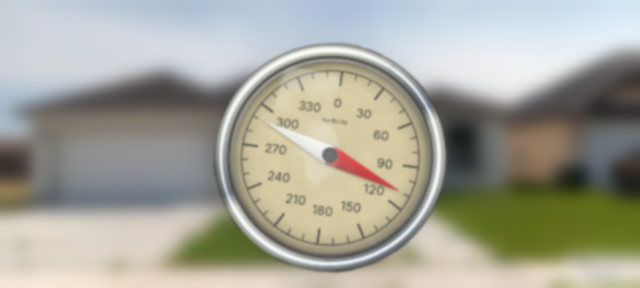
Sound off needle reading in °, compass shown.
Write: 110 °
